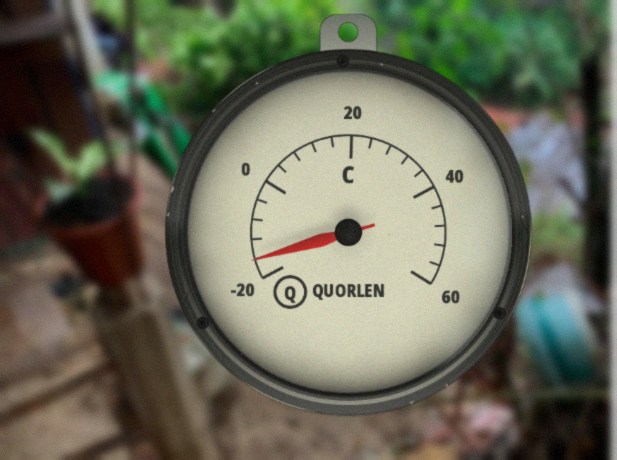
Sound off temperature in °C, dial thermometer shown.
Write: -16 °C
